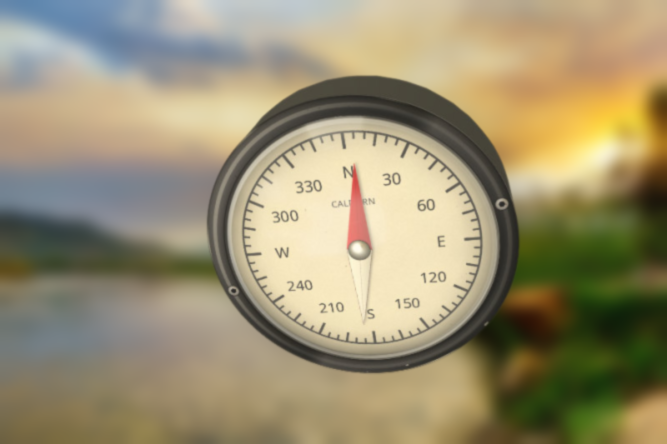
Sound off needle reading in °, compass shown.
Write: 5 °
